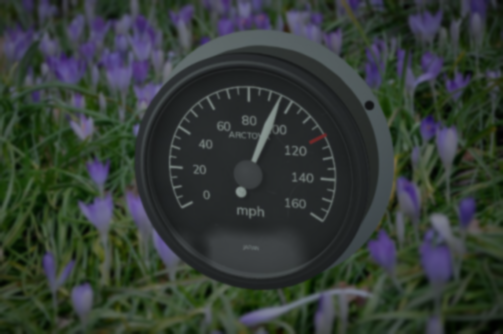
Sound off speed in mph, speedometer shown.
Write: 95 mph
